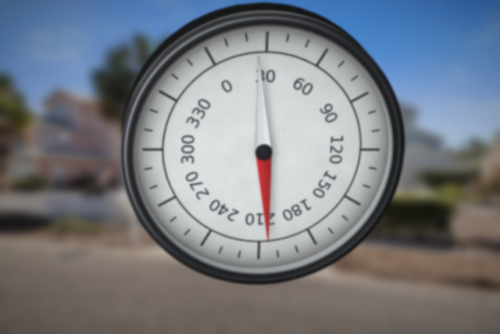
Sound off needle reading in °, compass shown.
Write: 205 °
